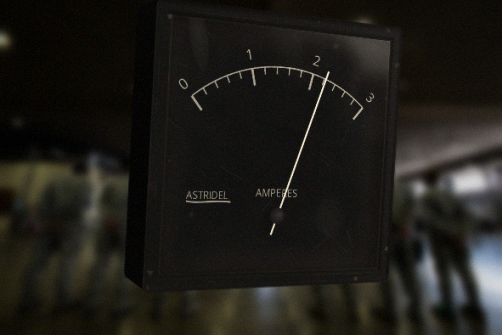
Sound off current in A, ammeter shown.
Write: 2.2 A
